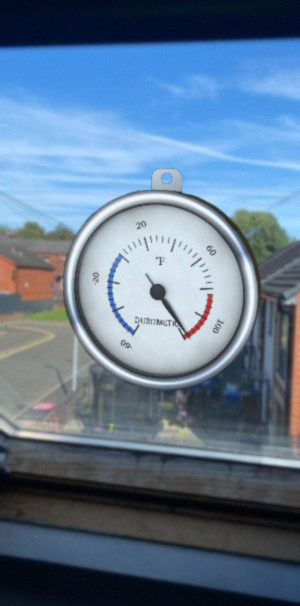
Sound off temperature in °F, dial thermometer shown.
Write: 116 °F
